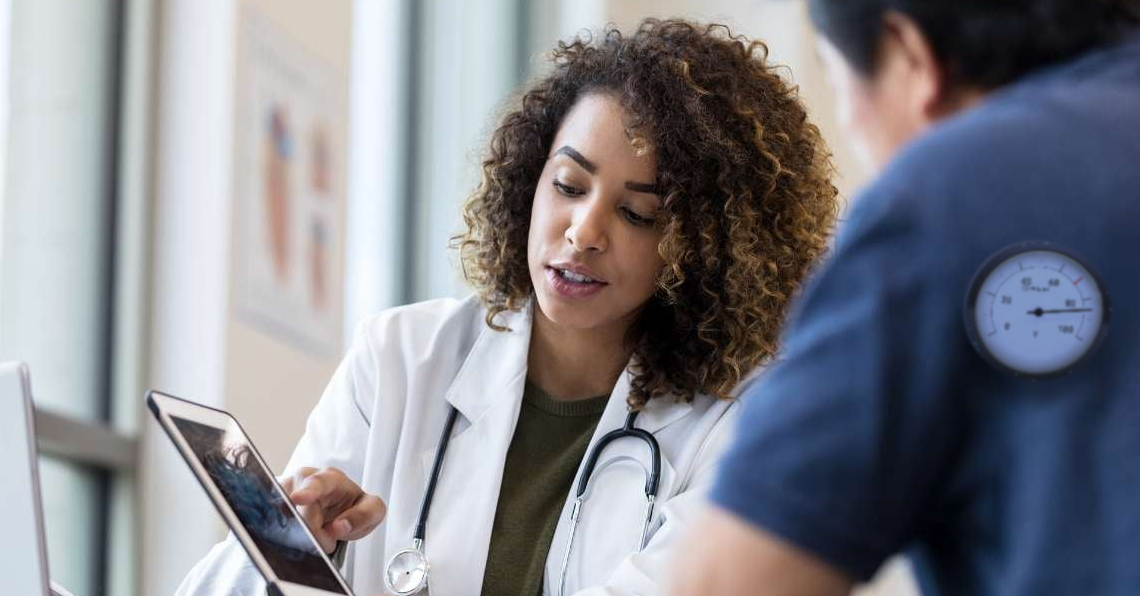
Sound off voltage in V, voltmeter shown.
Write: 85 V
